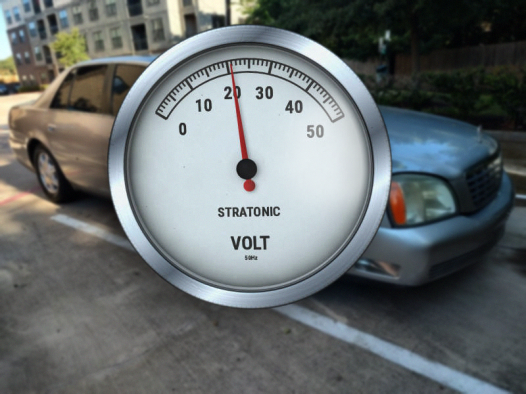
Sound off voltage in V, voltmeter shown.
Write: 21 V
